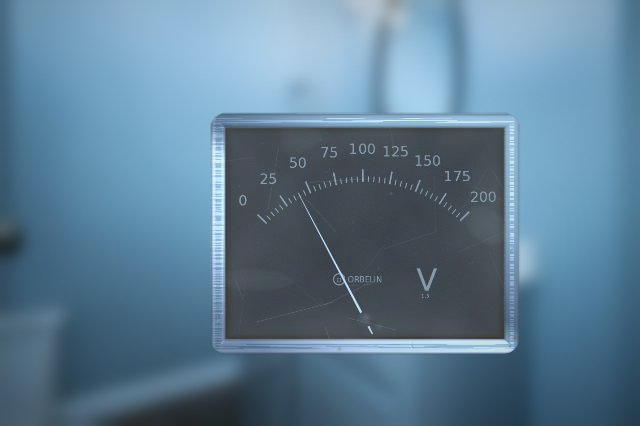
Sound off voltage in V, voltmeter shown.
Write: 40 V
